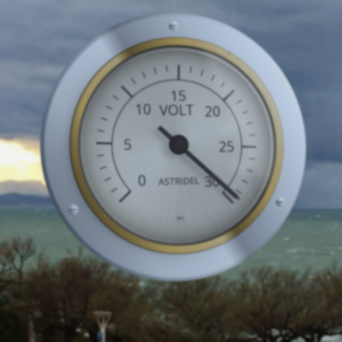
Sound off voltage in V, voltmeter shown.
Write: 29.5 V
